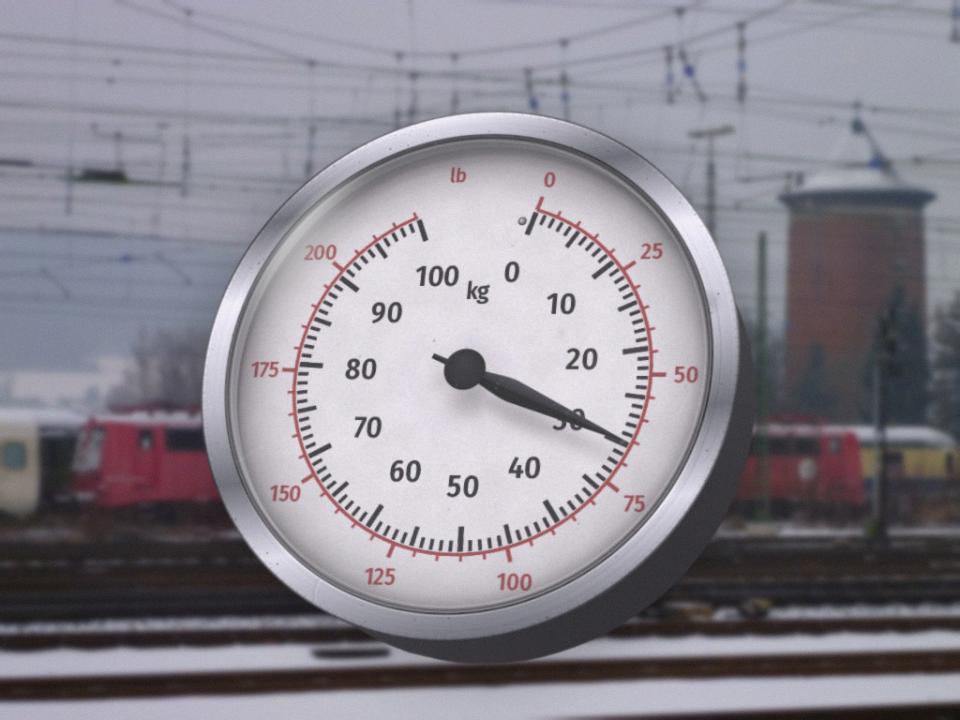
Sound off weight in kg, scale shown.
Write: 30 kg
